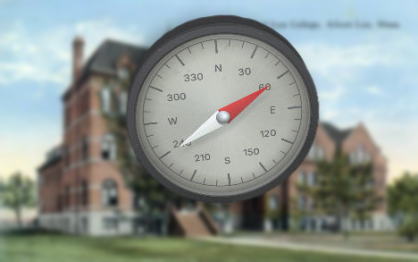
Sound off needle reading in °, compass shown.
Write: 60 °
